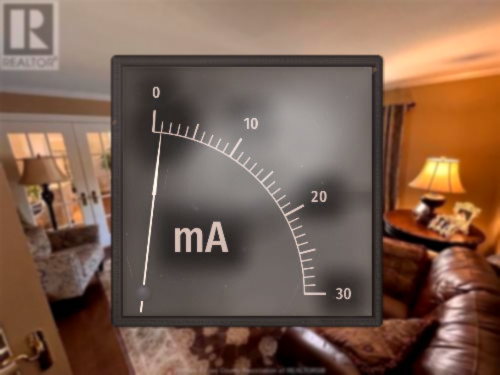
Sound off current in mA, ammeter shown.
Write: 1 mA
